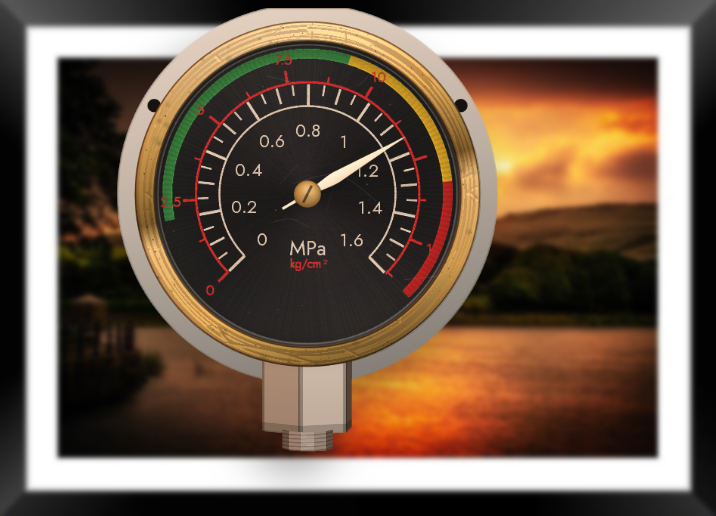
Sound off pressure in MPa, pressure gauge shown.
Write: 1.15 MPa
